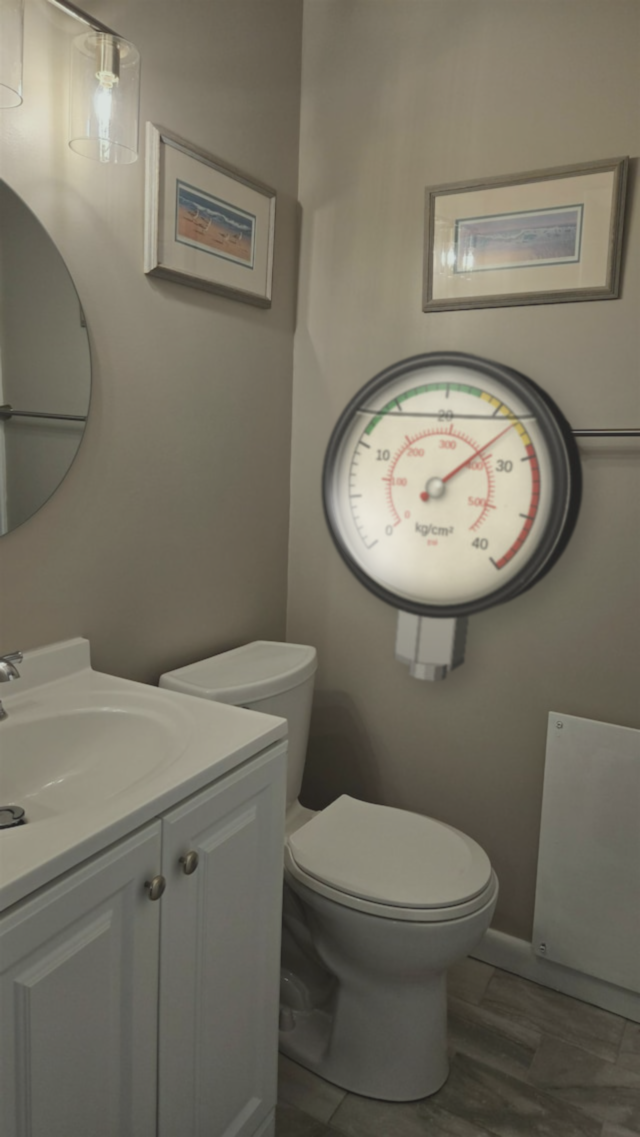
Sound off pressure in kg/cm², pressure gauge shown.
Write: 27 kg/cm²
